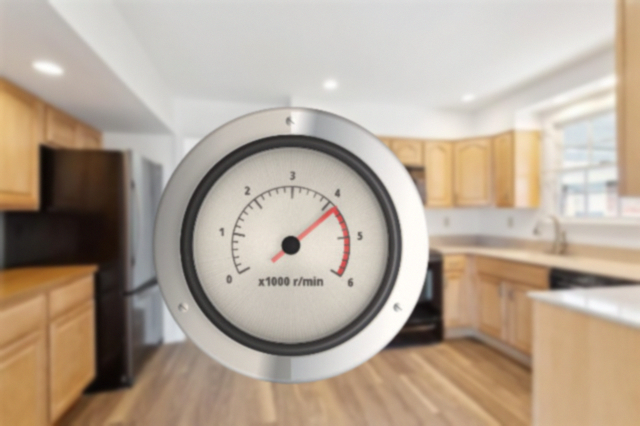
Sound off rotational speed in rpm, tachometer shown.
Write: 4200 rpm
